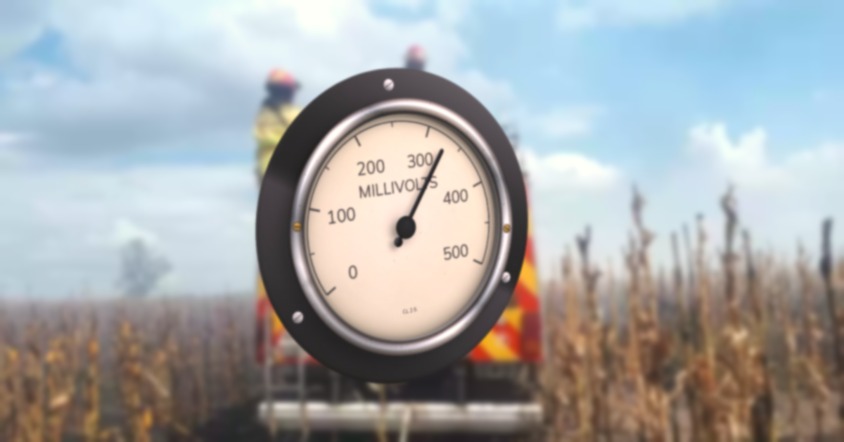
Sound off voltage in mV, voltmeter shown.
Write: 325 mV
